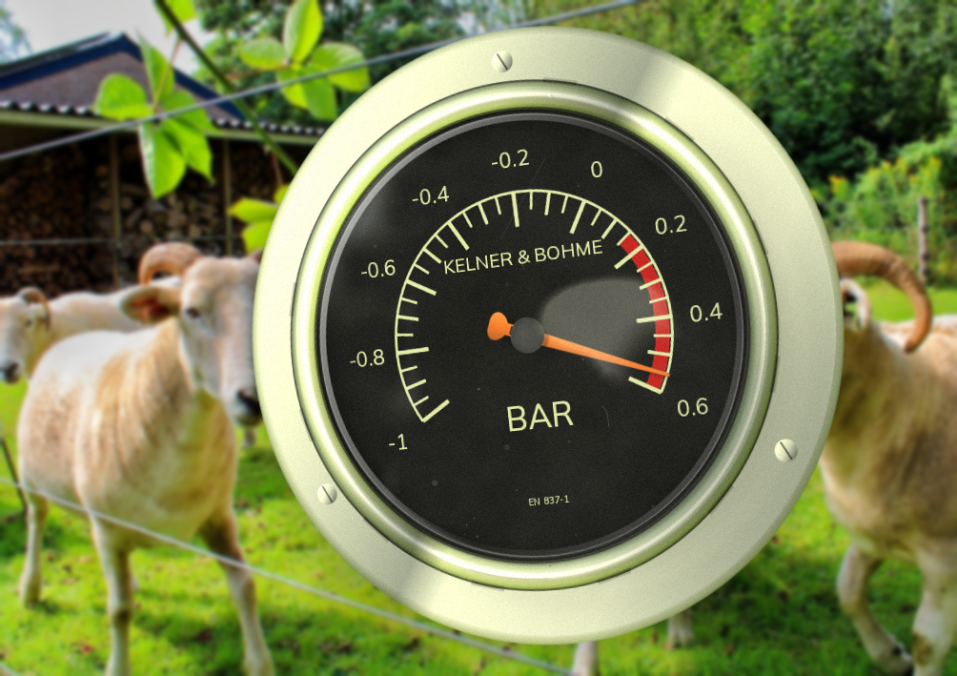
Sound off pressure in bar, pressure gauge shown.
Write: 0.55 bar
